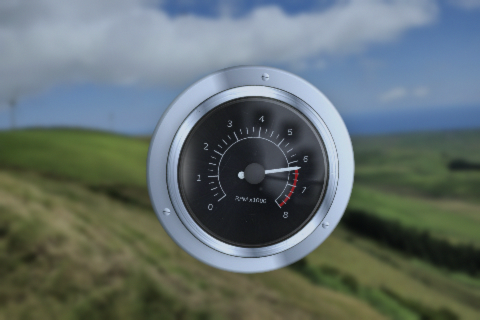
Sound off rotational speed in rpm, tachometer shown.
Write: 6250 rpm
